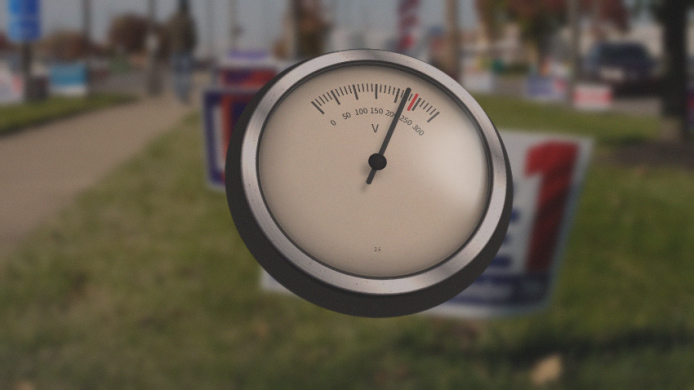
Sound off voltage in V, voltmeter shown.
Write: 220 V
